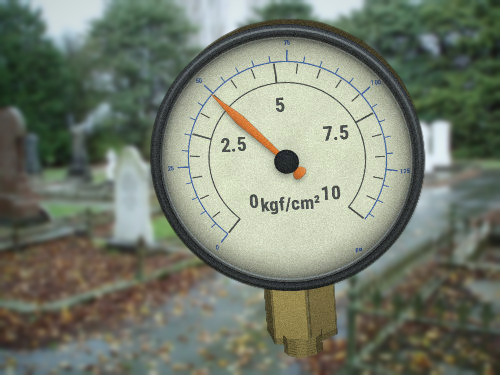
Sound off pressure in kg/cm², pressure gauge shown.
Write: 3.5 kg/cm²
